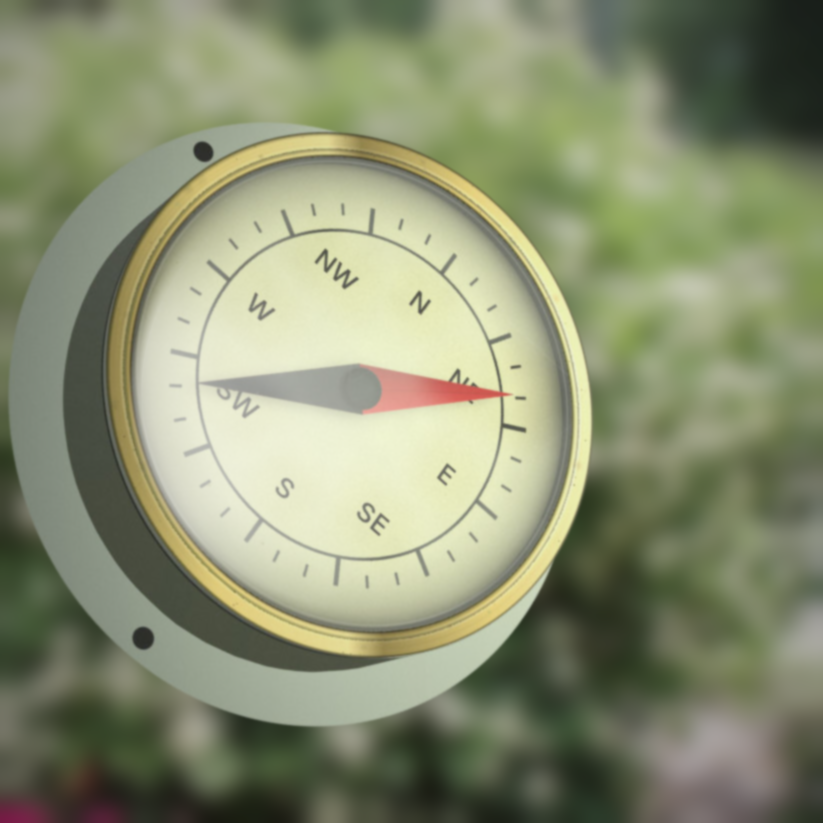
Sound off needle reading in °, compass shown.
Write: 50 °
